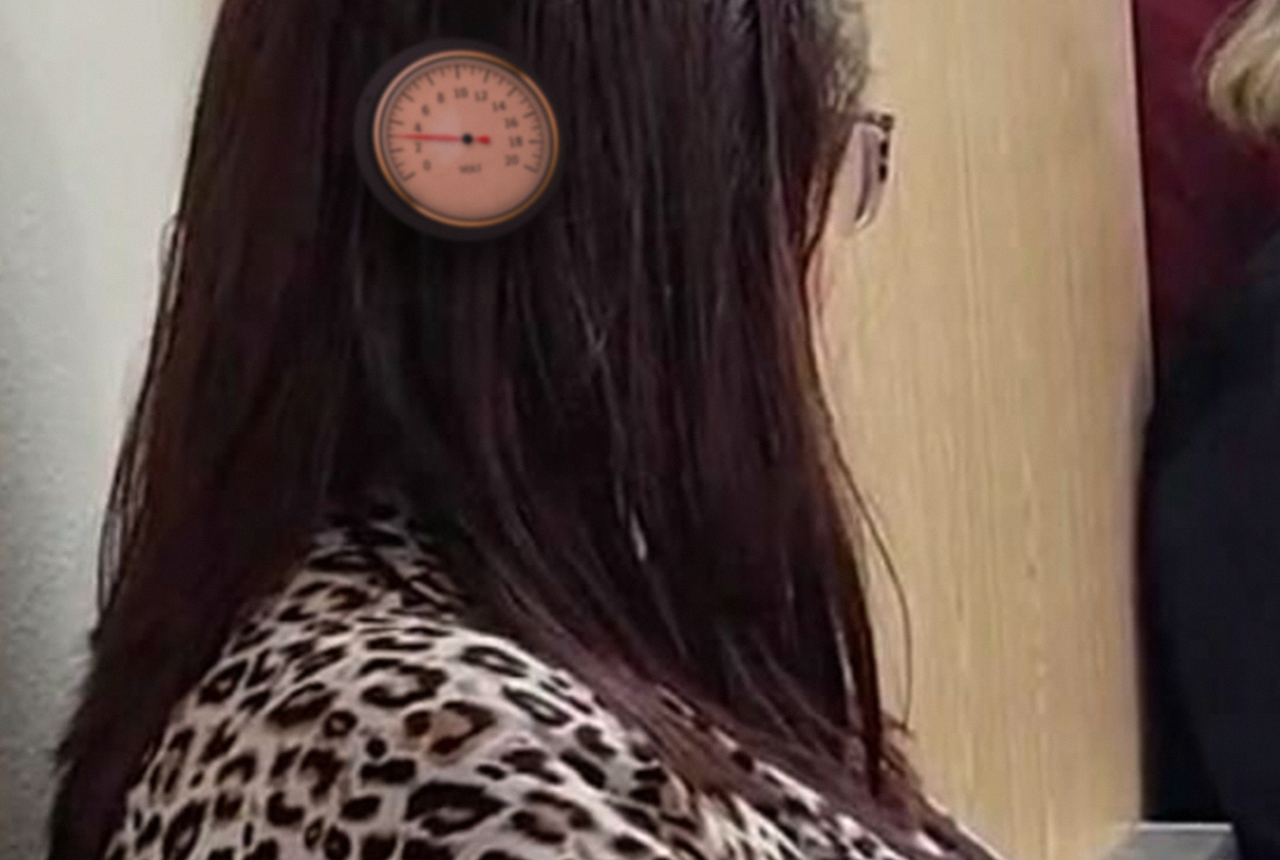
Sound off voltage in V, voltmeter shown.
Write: 3 V
